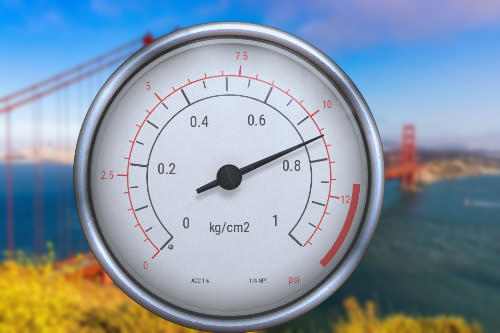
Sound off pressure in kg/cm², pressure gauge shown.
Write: 0.75 kg/cm²
